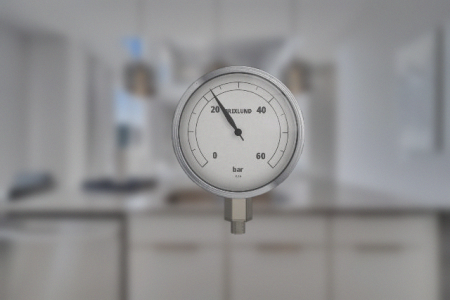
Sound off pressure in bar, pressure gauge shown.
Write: 22.5 bar
